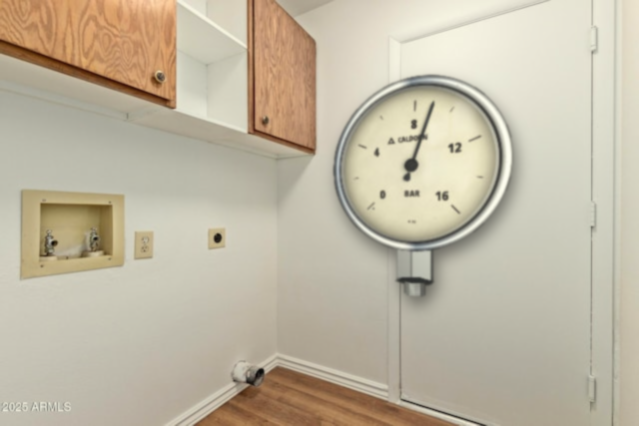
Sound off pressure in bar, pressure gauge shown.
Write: 9 bar
